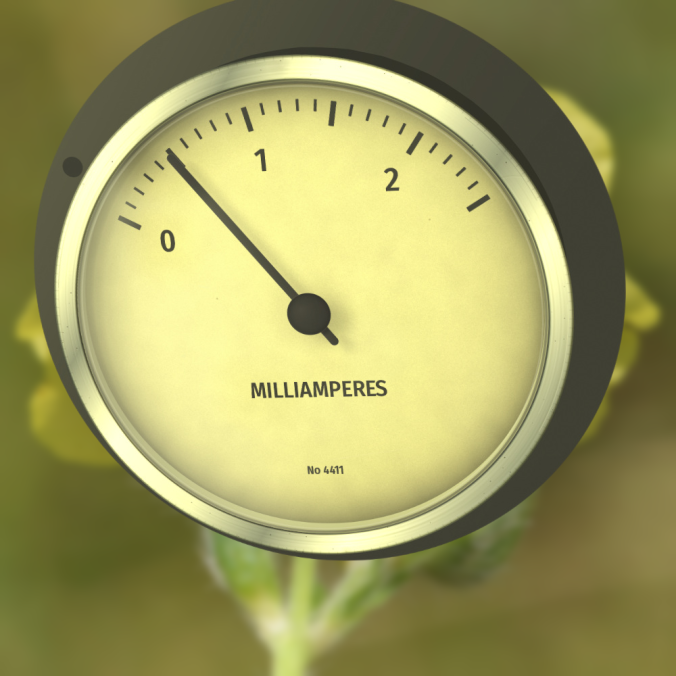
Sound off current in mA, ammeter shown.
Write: 0.5 mA
